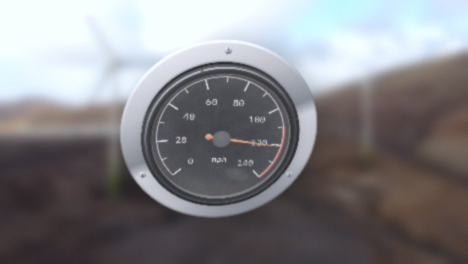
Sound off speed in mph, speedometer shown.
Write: 120 mph
